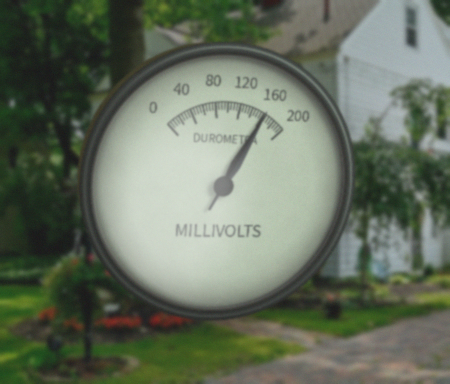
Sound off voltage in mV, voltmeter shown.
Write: 160 mV
